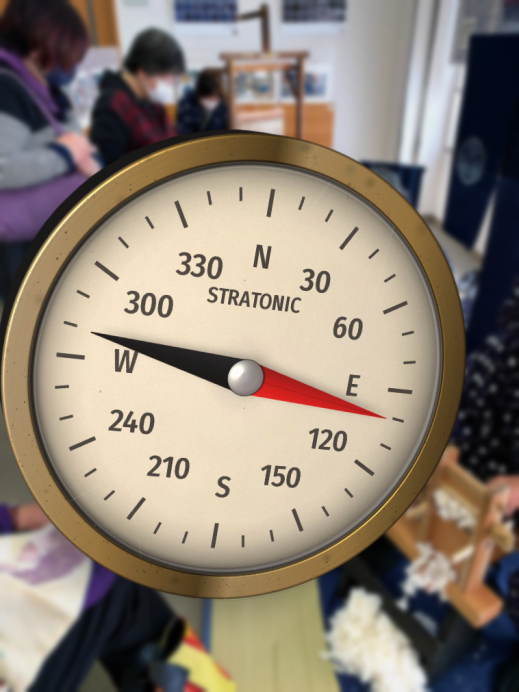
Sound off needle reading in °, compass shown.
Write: 100 °
